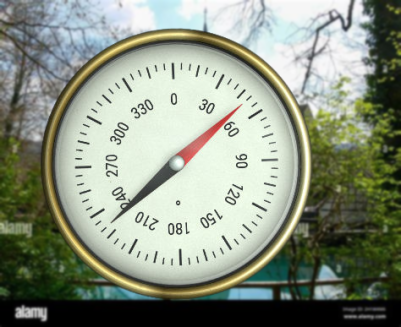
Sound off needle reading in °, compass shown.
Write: 50 °
